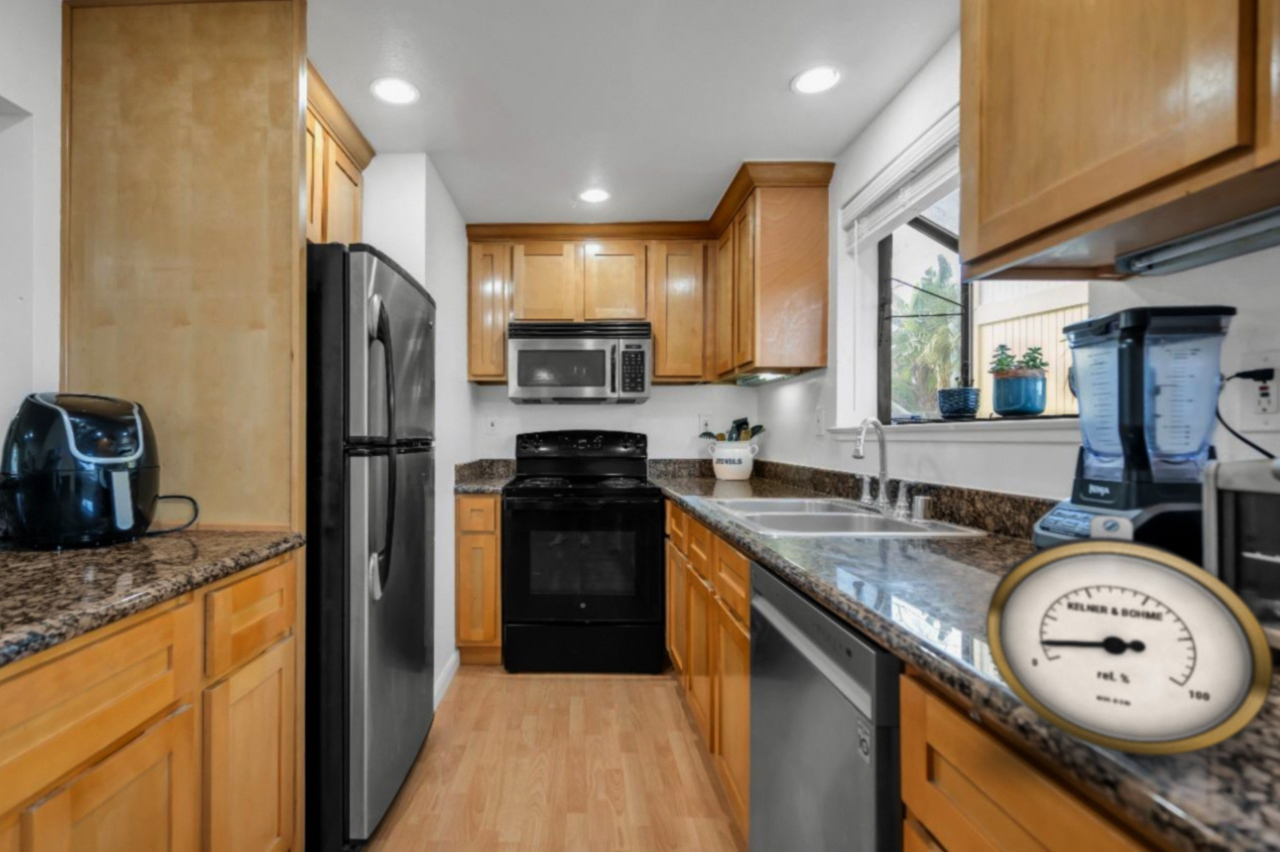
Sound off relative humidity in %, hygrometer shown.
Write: 8 %
